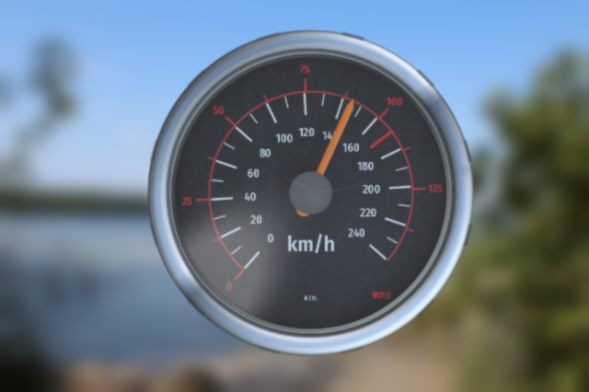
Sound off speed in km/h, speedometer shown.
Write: 145 km/h
